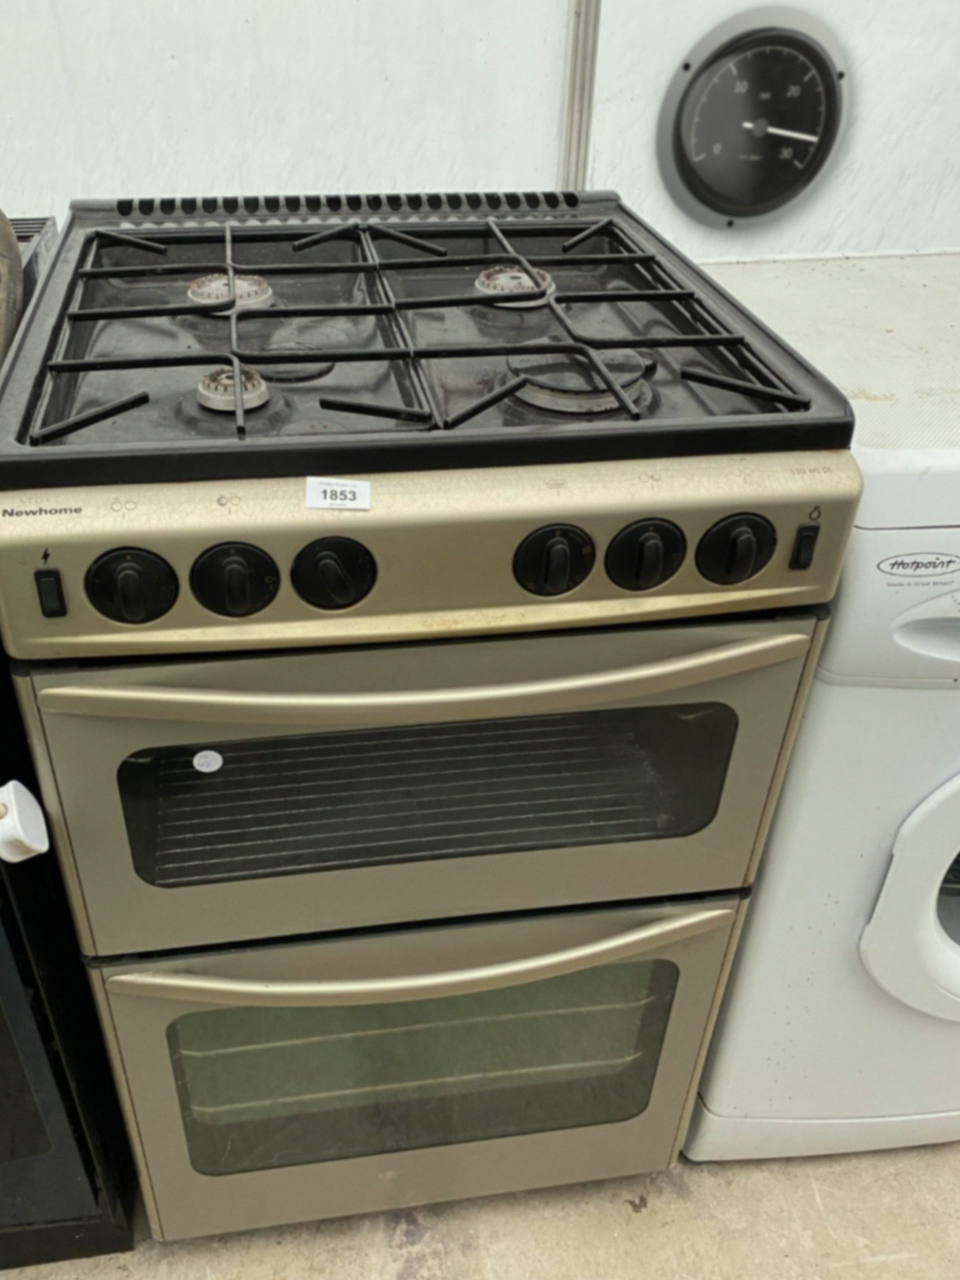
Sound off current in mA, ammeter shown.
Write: 27 mA
